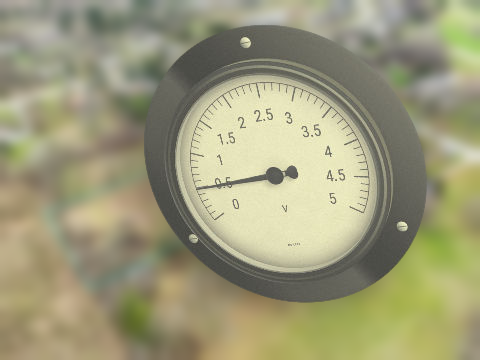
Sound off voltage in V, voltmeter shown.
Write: 0.5 V
